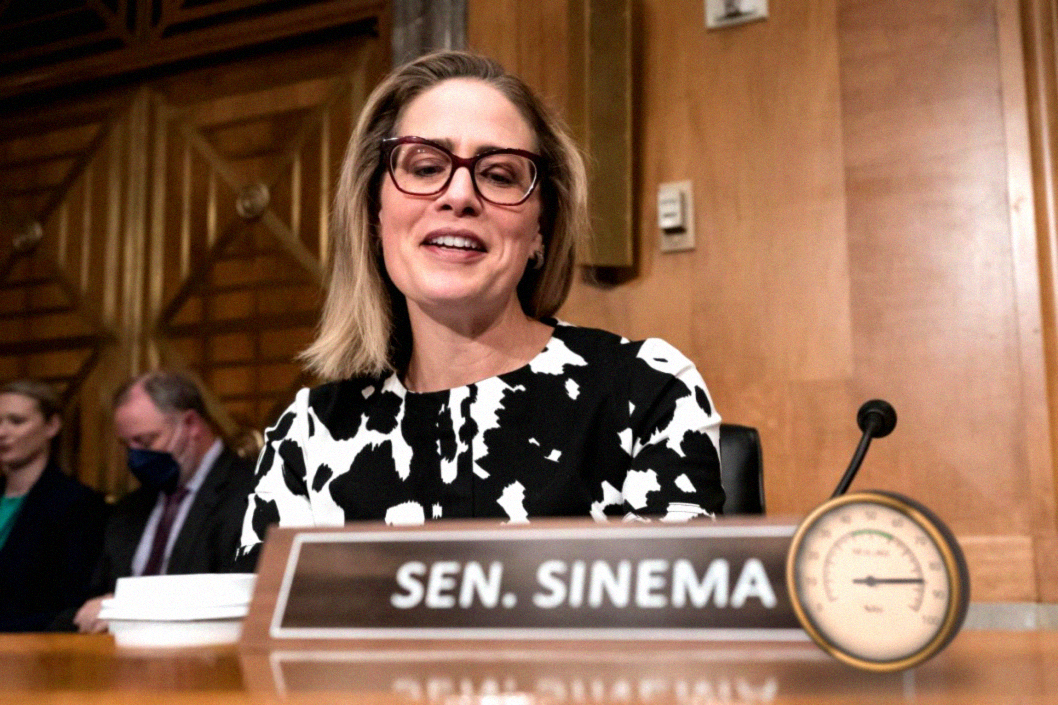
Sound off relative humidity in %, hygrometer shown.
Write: 85 %
